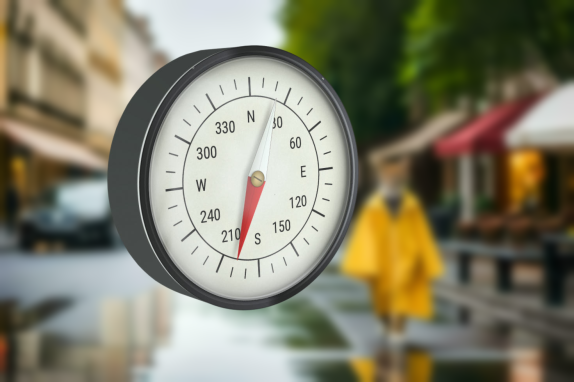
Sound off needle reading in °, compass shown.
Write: 200 °
